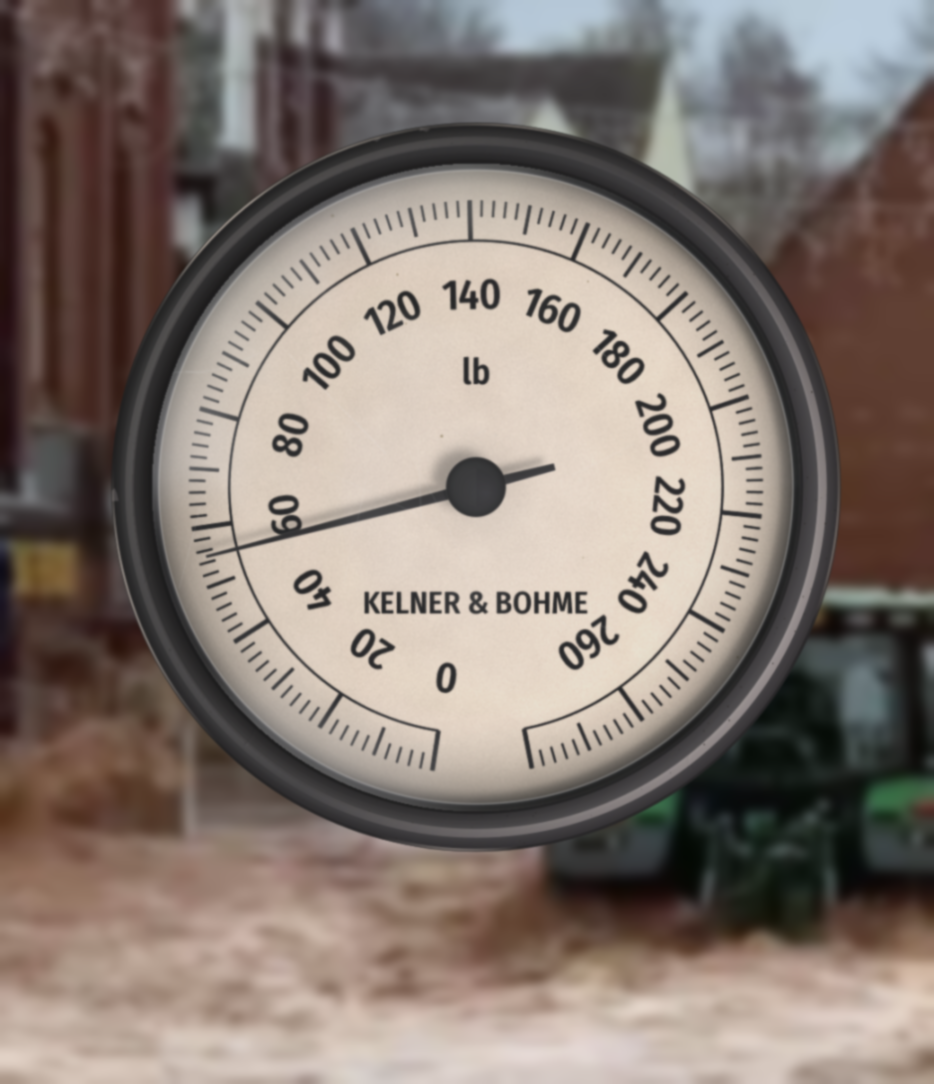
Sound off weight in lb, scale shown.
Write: 55 lb
